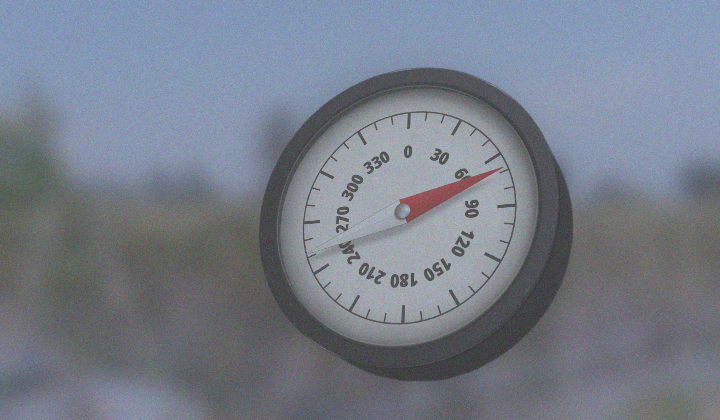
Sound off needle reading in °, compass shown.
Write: 70 °
